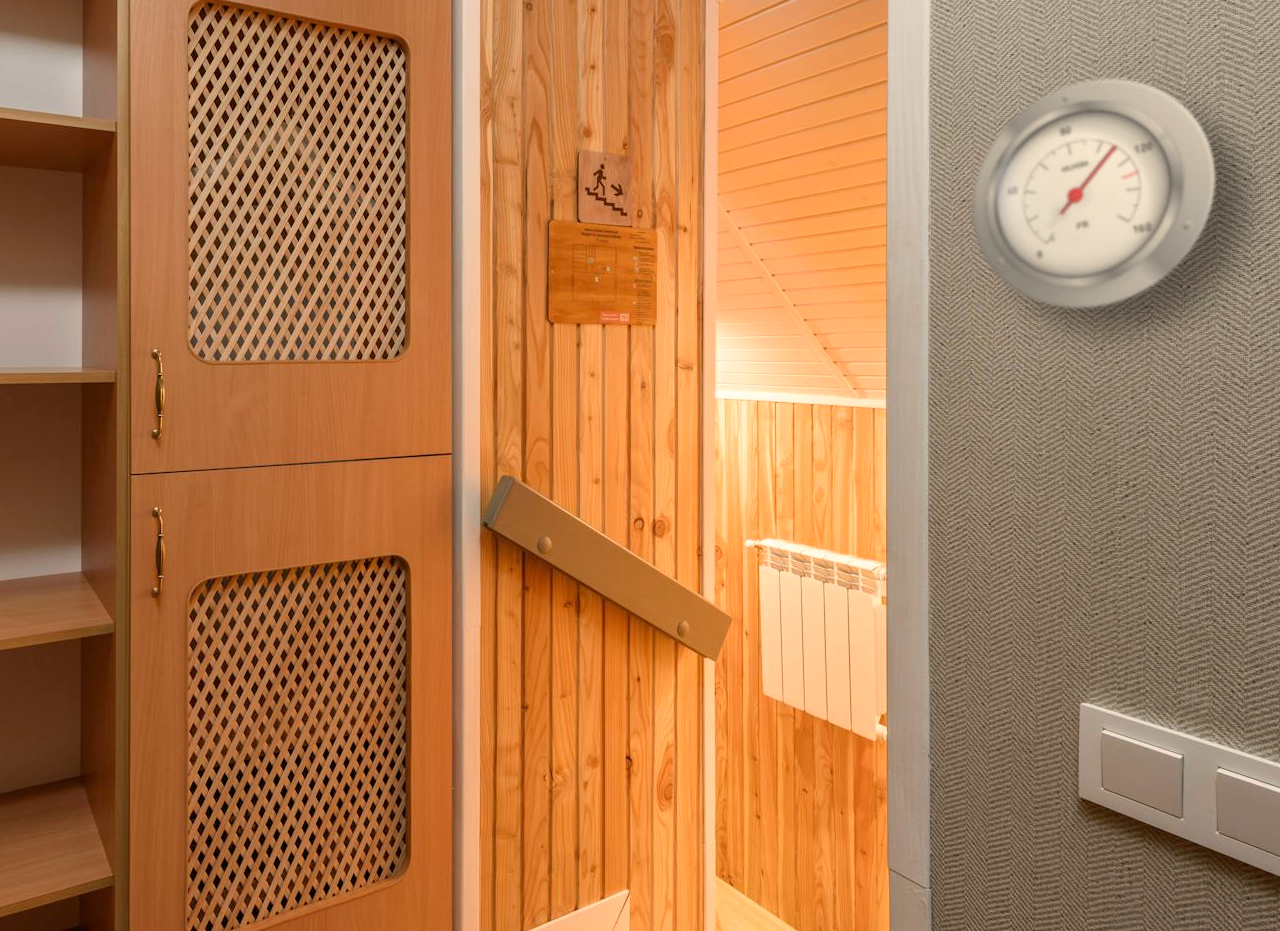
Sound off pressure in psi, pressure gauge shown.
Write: 110 psi
